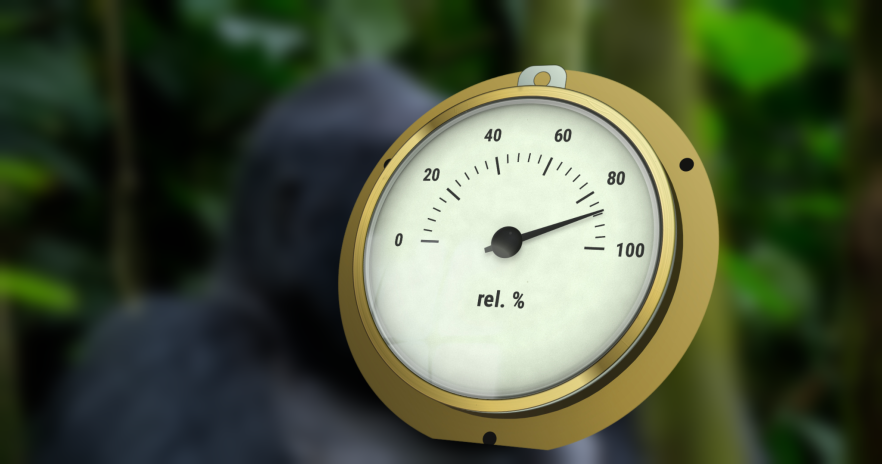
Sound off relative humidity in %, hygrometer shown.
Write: 88 %
